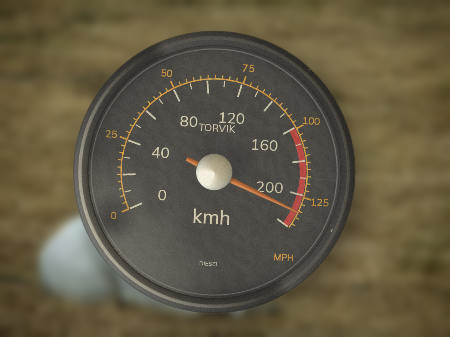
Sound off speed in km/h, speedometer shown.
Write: 210 km/h
